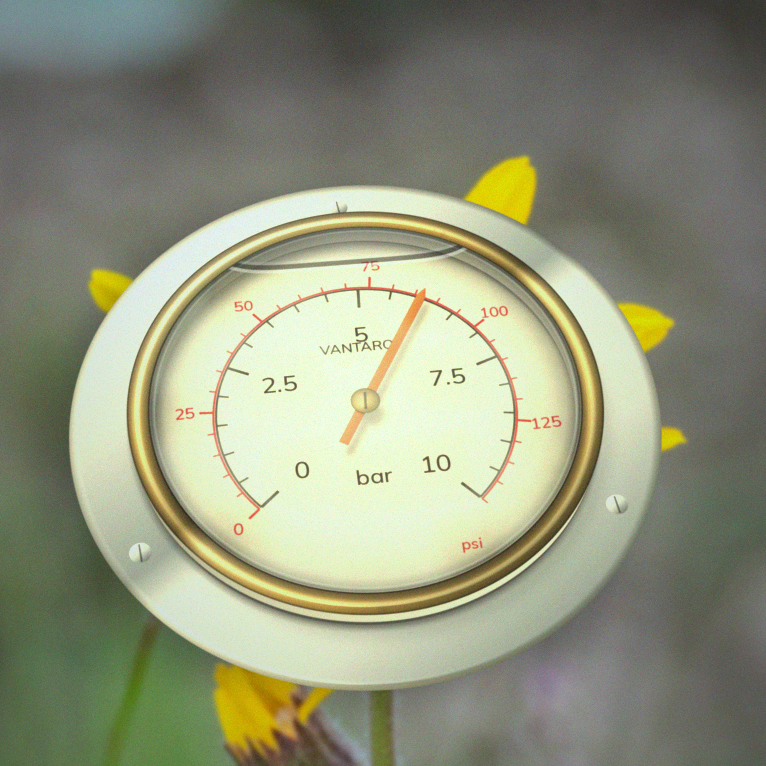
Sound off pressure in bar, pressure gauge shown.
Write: 6 bar
